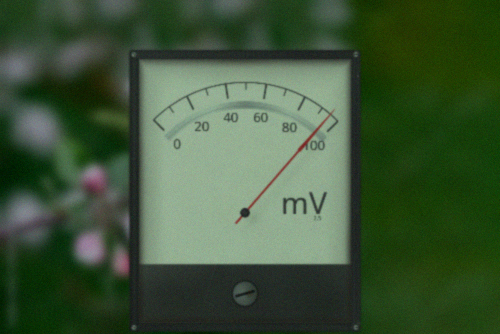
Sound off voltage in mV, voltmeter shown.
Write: 95 mV
